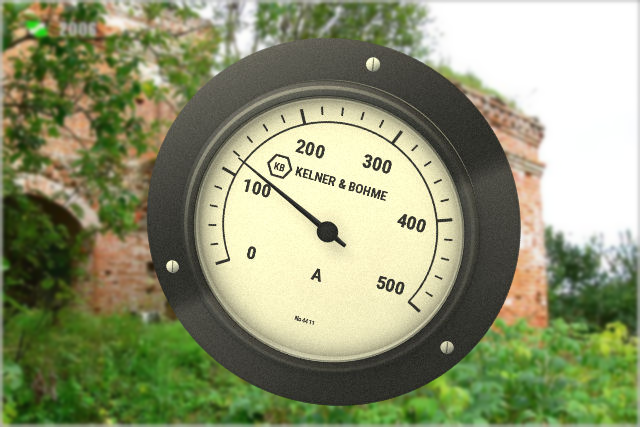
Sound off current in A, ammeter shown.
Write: 120 A
